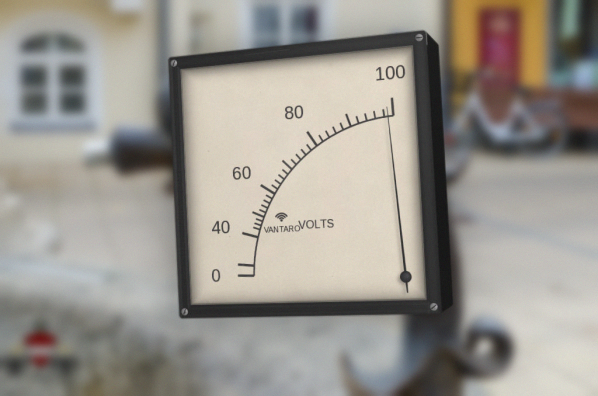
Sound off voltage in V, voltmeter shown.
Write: 99 V
